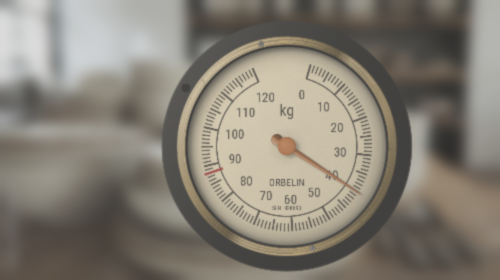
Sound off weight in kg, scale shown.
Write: 40 kg
